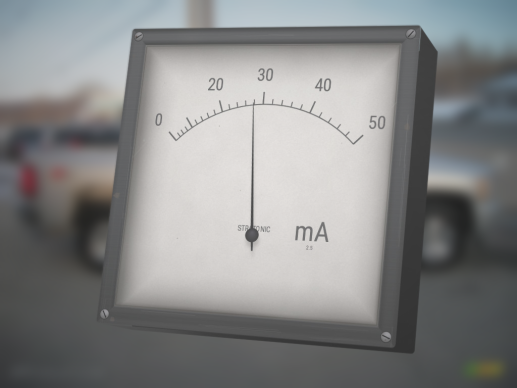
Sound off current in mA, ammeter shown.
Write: 28 mA
